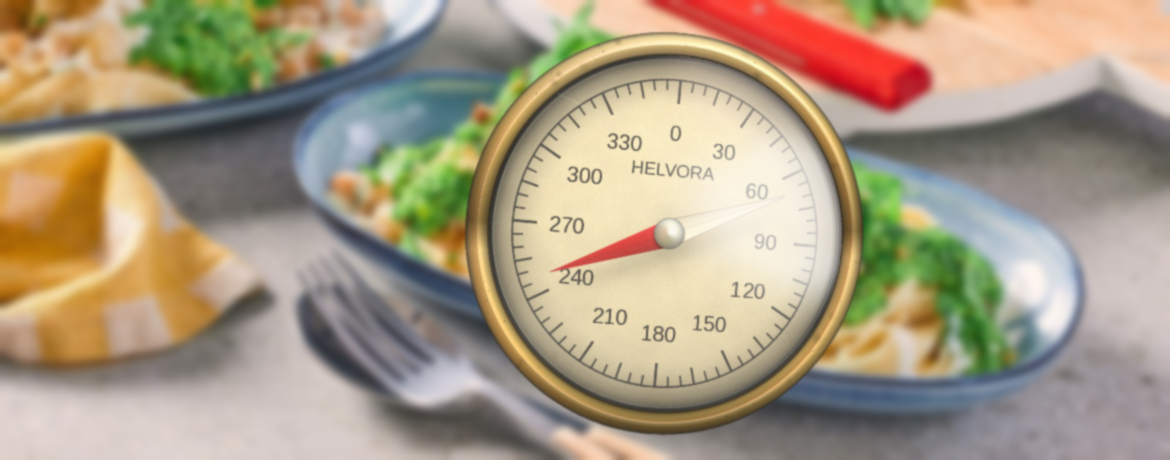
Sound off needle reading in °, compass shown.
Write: 247.5 °
